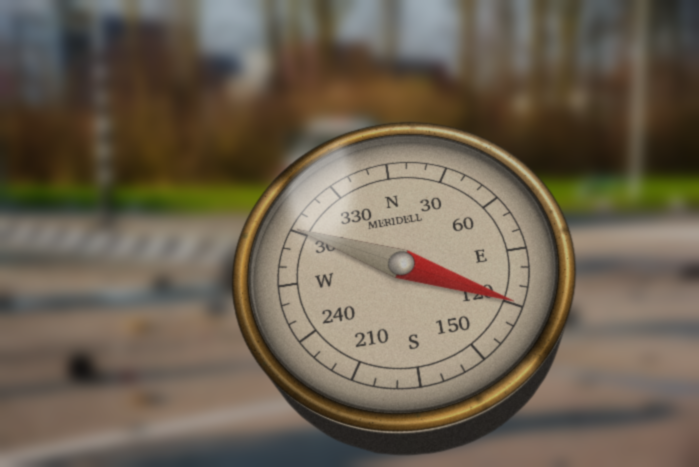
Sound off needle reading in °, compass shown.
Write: 120 °
